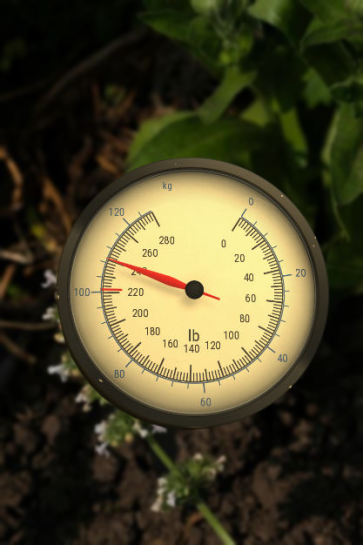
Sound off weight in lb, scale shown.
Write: 240 lb
